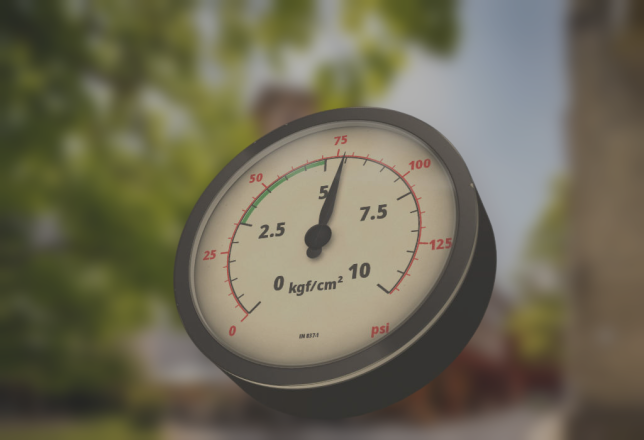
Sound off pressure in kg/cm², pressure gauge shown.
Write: 5.5 kg/cm²
